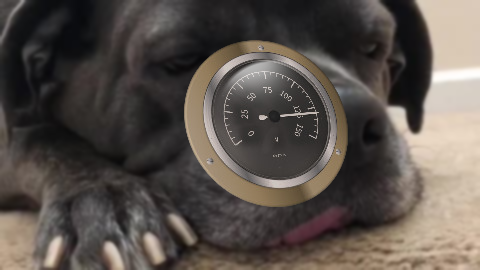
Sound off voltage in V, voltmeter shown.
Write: 130 V
